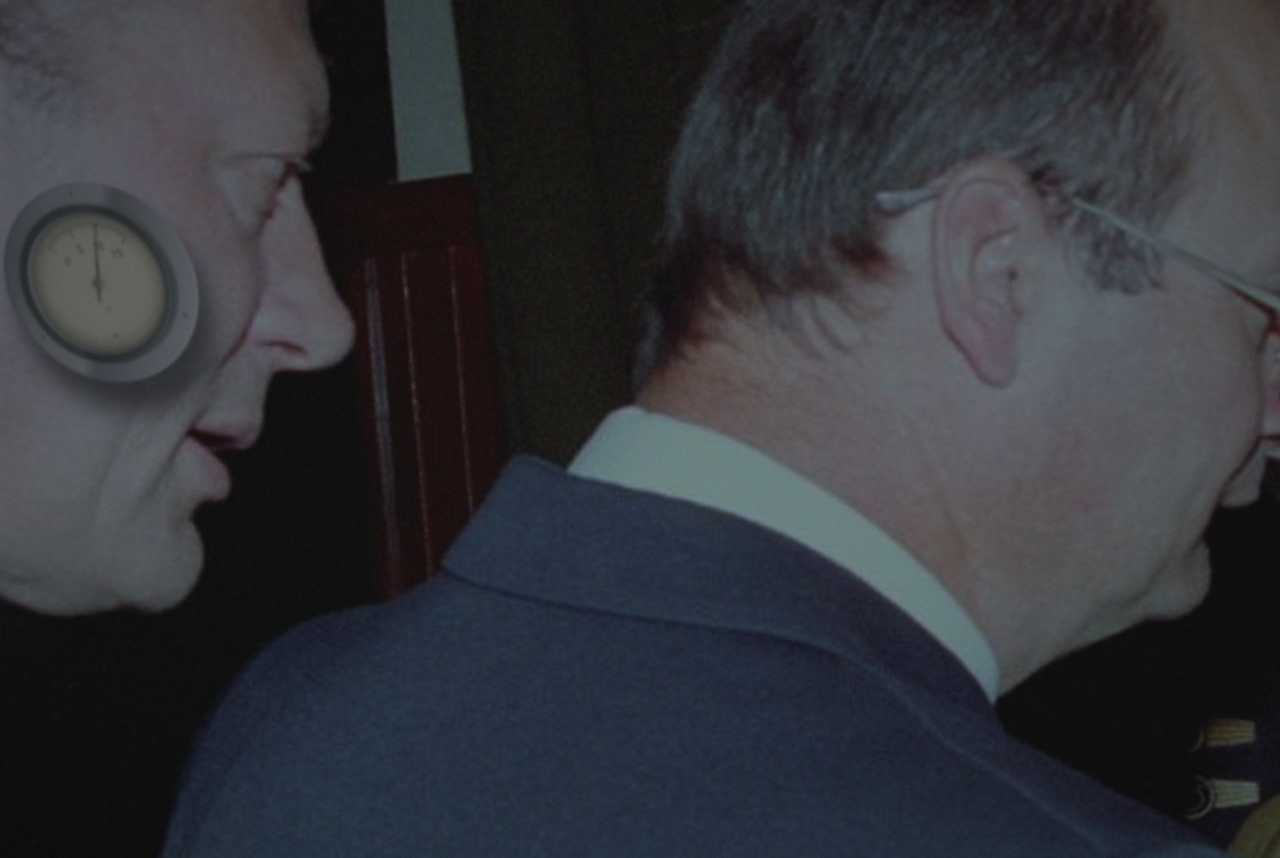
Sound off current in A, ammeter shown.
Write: 10 A
